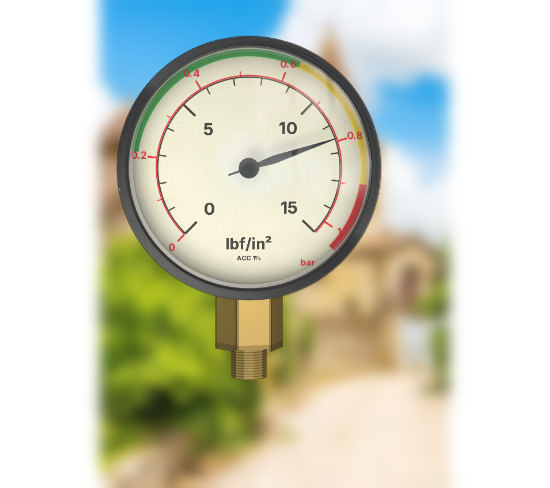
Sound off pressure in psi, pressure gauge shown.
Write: 11.5 psi
